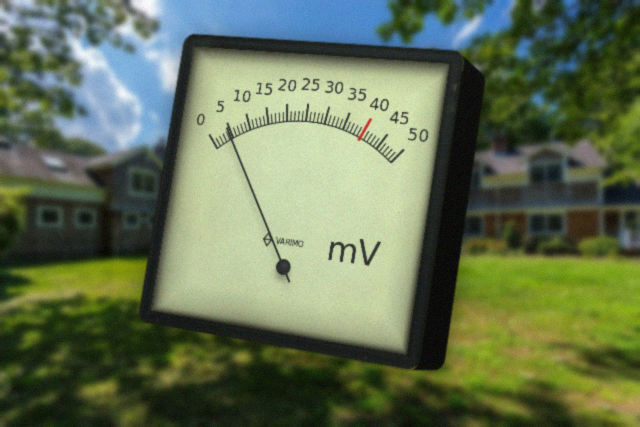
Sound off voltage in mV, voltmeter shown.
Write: 5 mV
